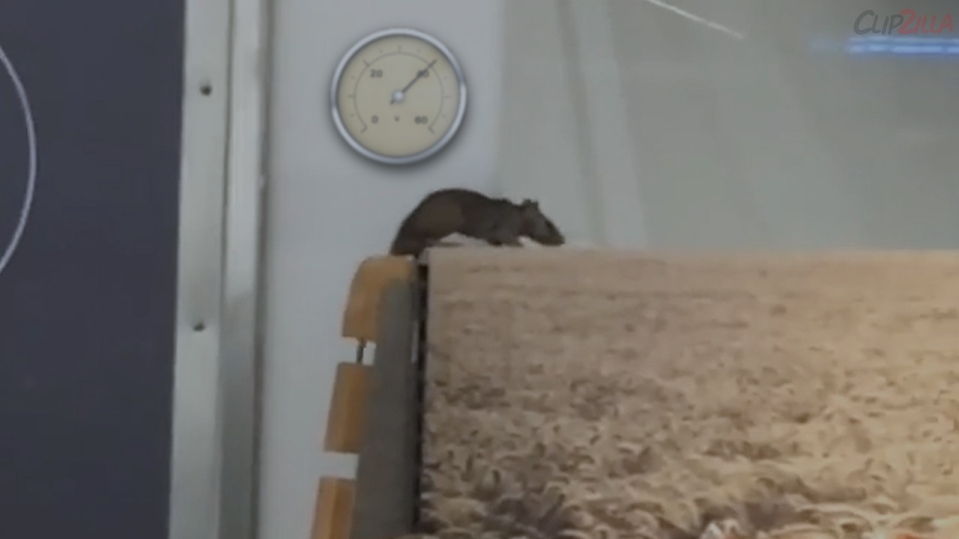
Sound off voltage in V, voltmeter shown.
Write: 40 V
